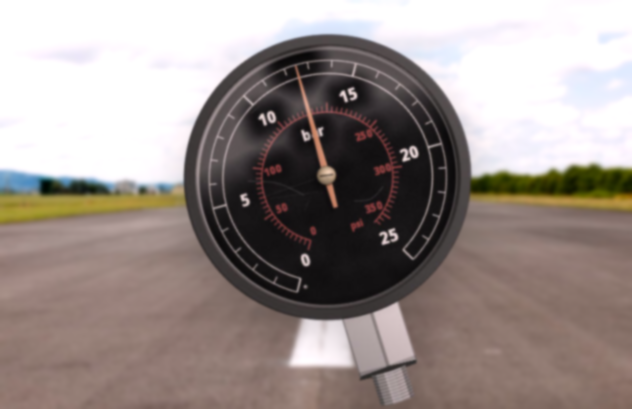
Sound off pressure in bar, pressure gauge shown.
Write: 12.5 bar
